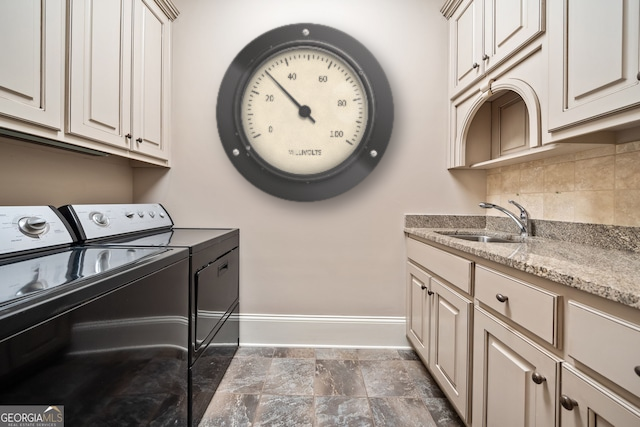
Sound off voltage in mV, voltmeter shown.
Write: 30 mV
